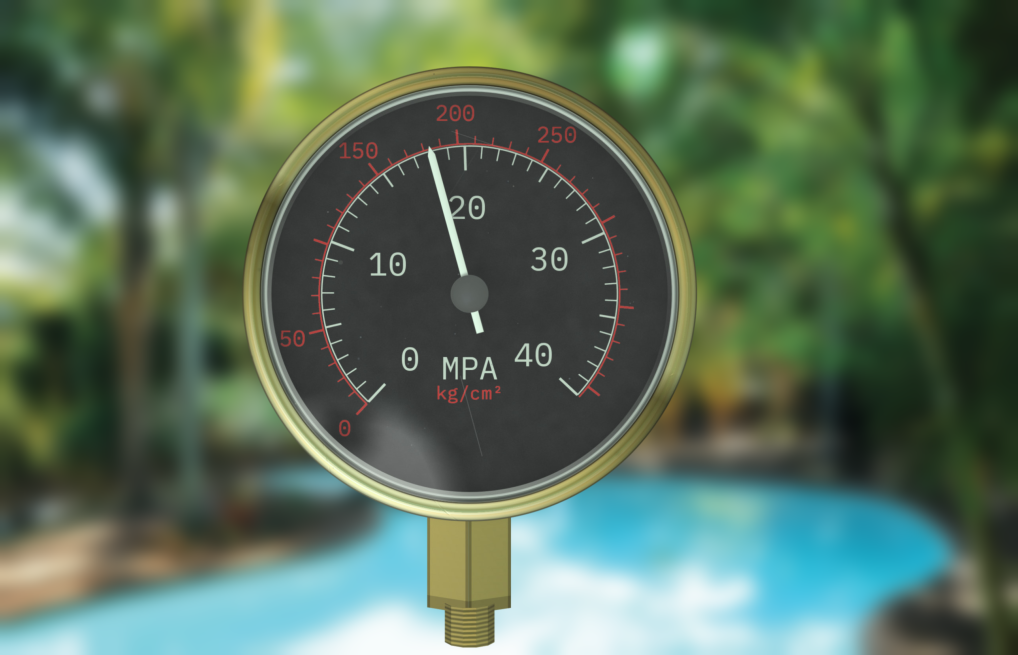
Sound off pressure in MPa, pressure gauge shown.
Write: 18 MPa
